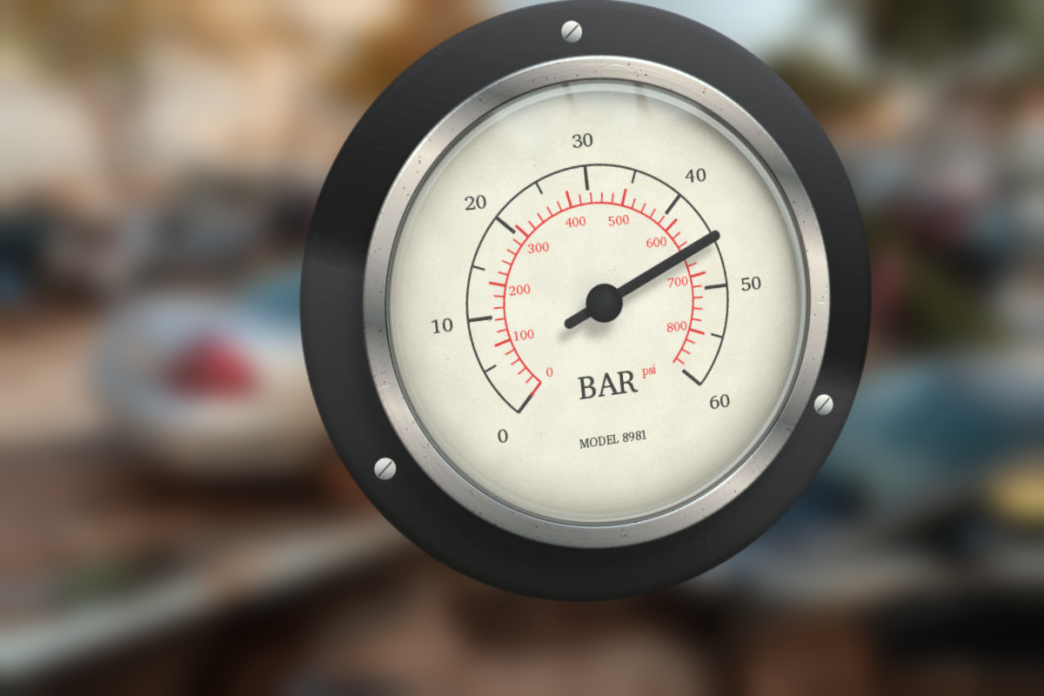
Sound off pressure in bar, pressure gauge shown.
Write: 45 bar
